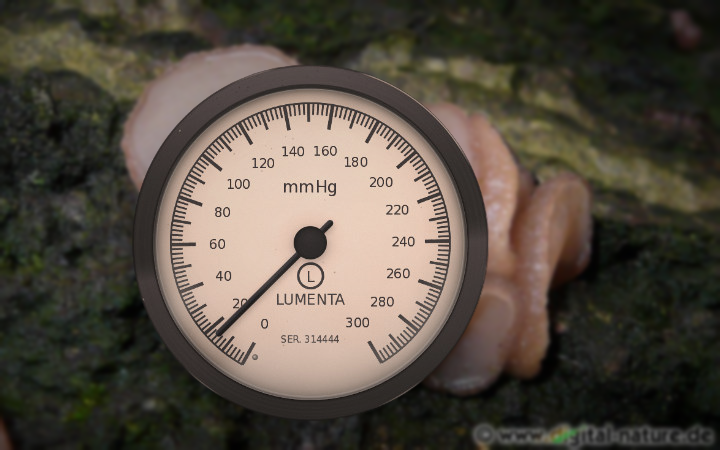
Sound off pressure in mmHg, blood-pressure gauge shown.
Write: 16 mmHg
